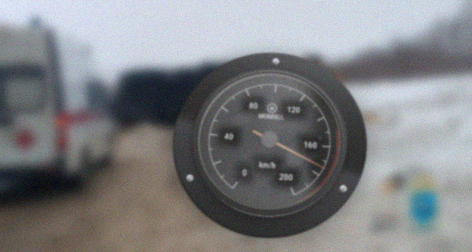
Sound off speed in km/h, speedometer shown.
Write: 175 km/h
